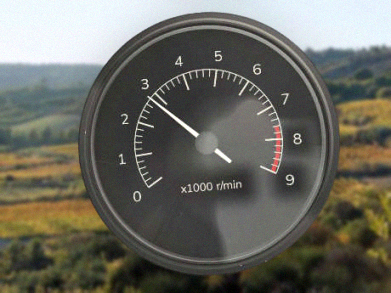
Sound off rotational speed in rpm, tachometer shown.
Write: 2800 rpm
